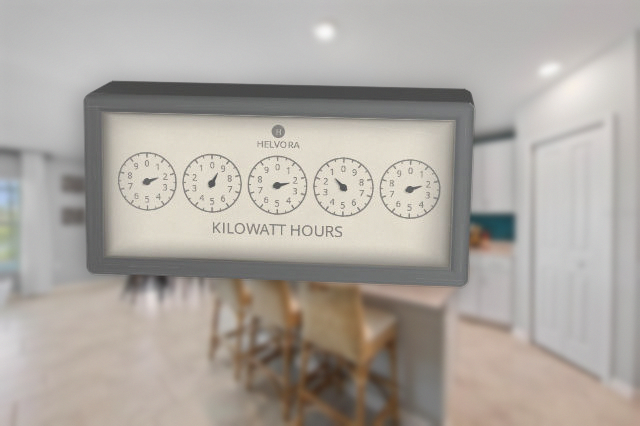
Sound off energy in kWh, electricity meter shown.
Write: 19212 kWh
